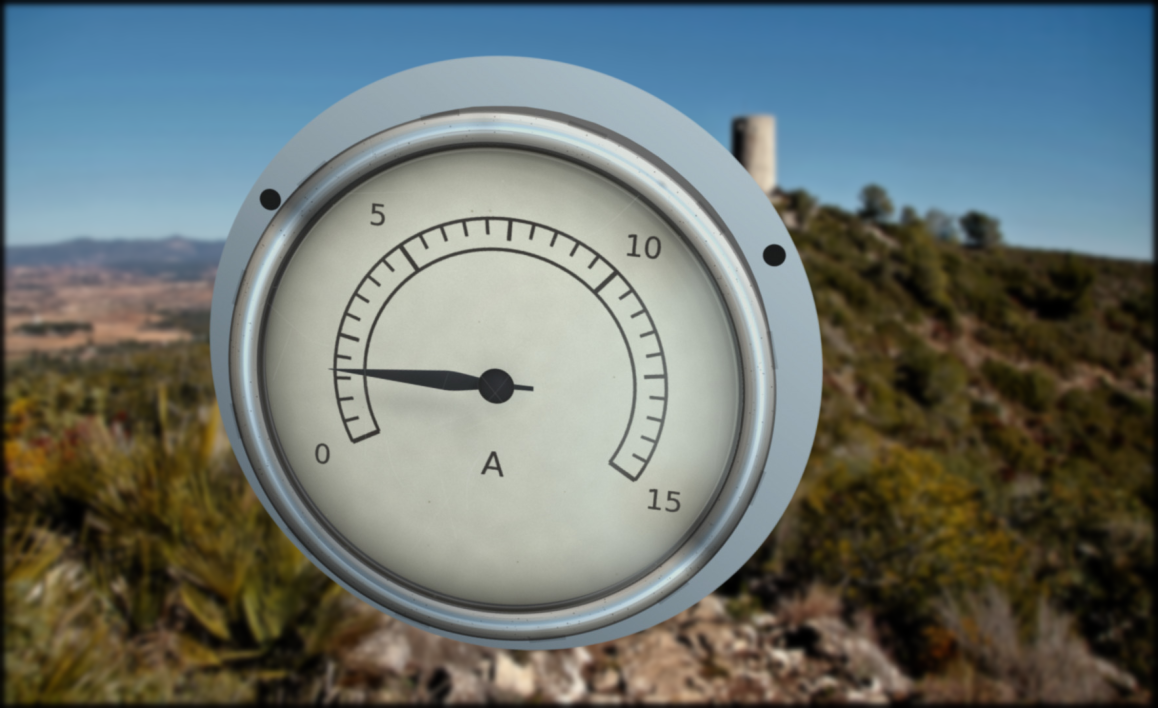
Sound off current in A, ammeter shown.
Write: 1.75 A
